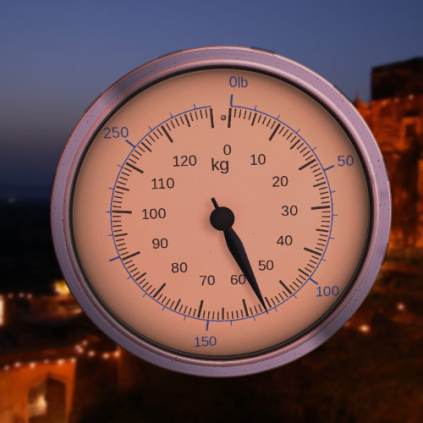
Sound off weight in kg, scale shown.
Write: 56 kg
